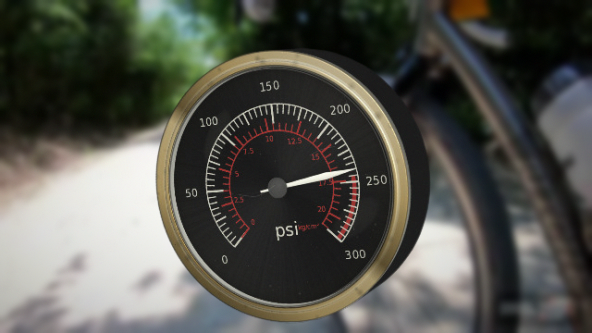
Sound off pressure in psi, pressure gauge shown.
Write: 240 psi
